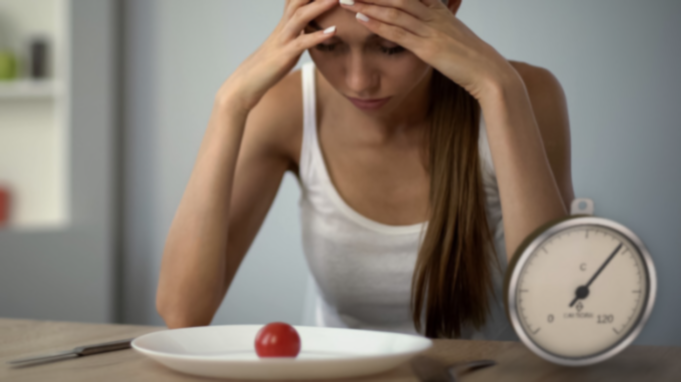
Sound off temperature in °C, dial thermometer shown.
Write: 76 °C
